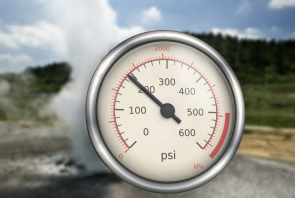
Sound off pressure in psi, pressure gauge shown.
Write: 190 psi
